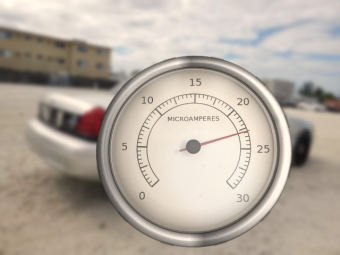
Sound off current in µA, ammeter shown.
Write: 23 µA
